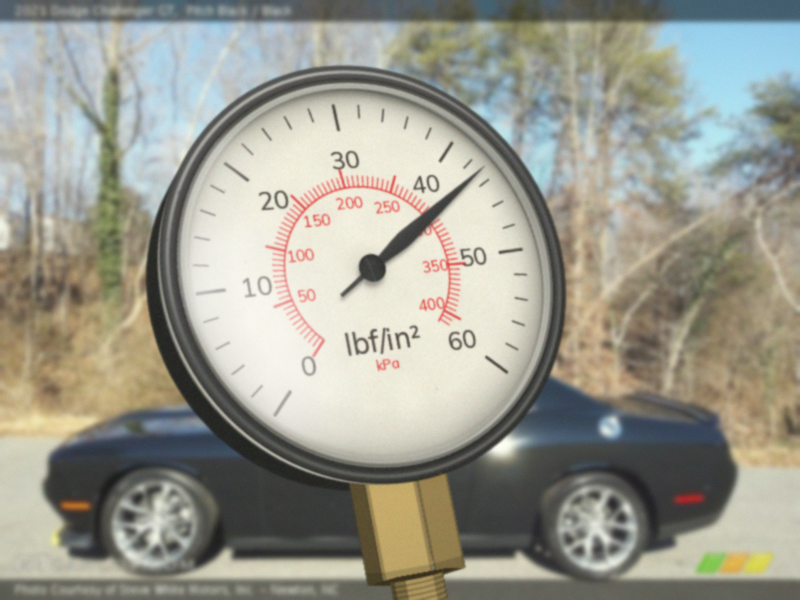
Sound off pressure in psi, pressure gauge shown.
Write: 43 psi
